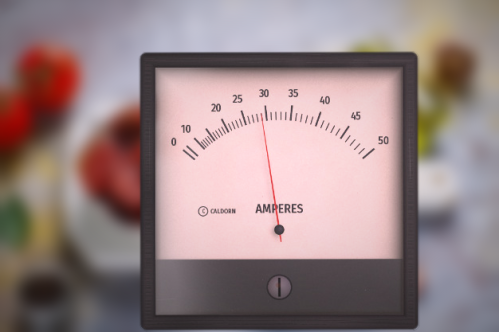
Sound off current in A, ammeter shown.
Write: 29 A
